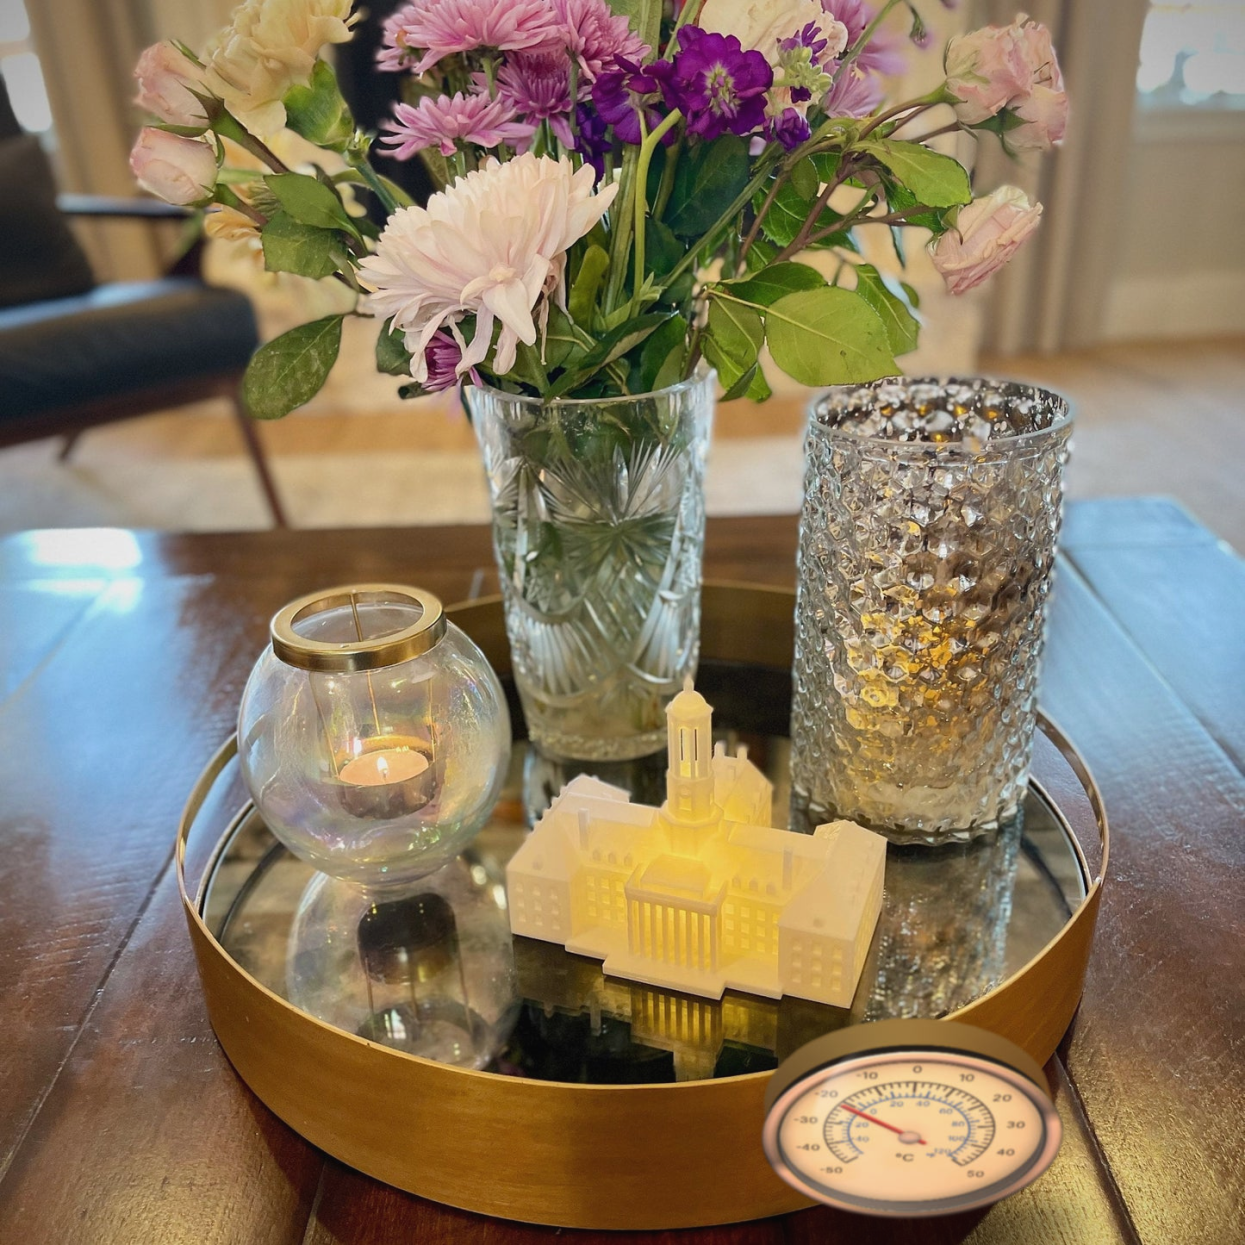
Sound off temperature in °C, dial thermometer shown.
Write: -20 °C
